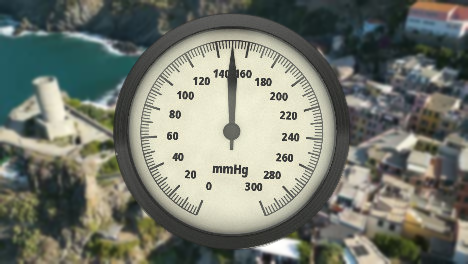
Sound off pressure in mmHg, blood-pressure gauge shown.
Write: 150 mmHg
